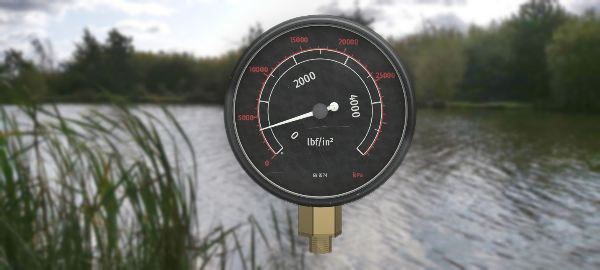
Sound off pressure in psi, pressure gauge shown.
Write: 500 psi
